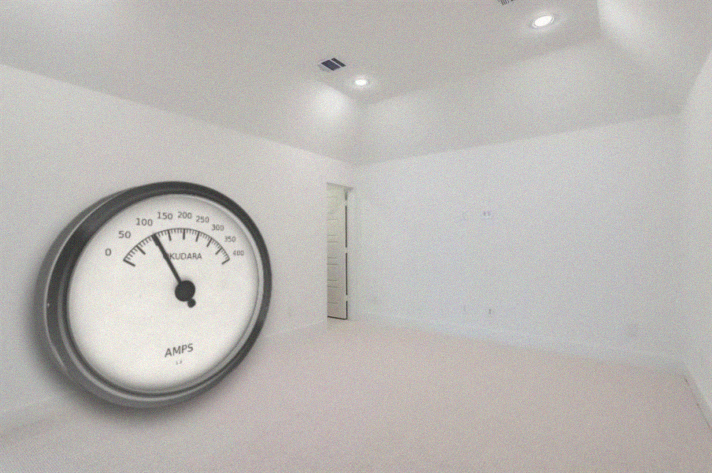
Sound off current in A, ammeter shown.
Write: 100 A
